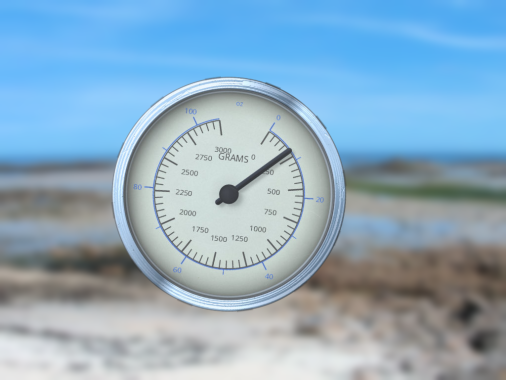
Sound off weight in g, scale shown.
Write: 200 g
